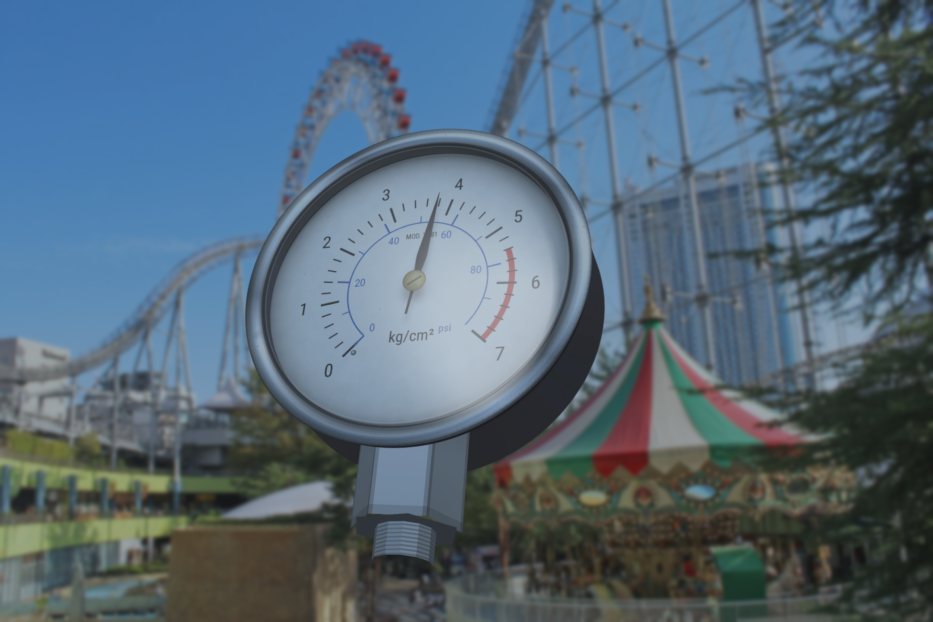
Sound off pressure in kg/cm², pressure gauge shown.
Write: 3.8 kg/cm²
